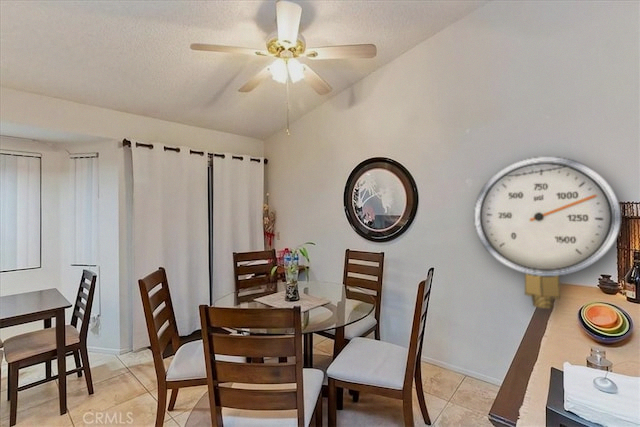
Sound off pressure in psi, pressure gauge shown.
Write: 1100 psi
